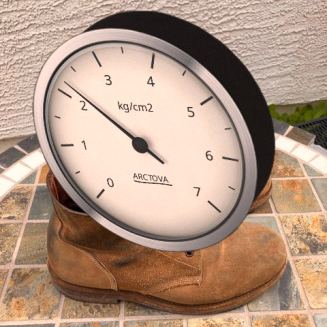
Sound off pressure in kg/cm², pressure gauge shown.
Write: 2.25 kg/cm²
